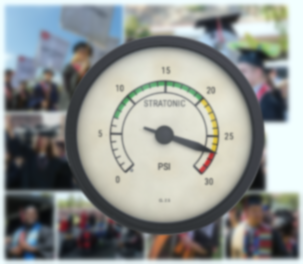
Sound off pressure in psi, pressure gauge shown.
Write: 27 psi
